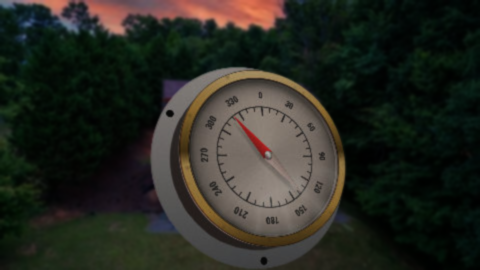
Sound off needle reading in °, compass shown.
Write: 320 °
